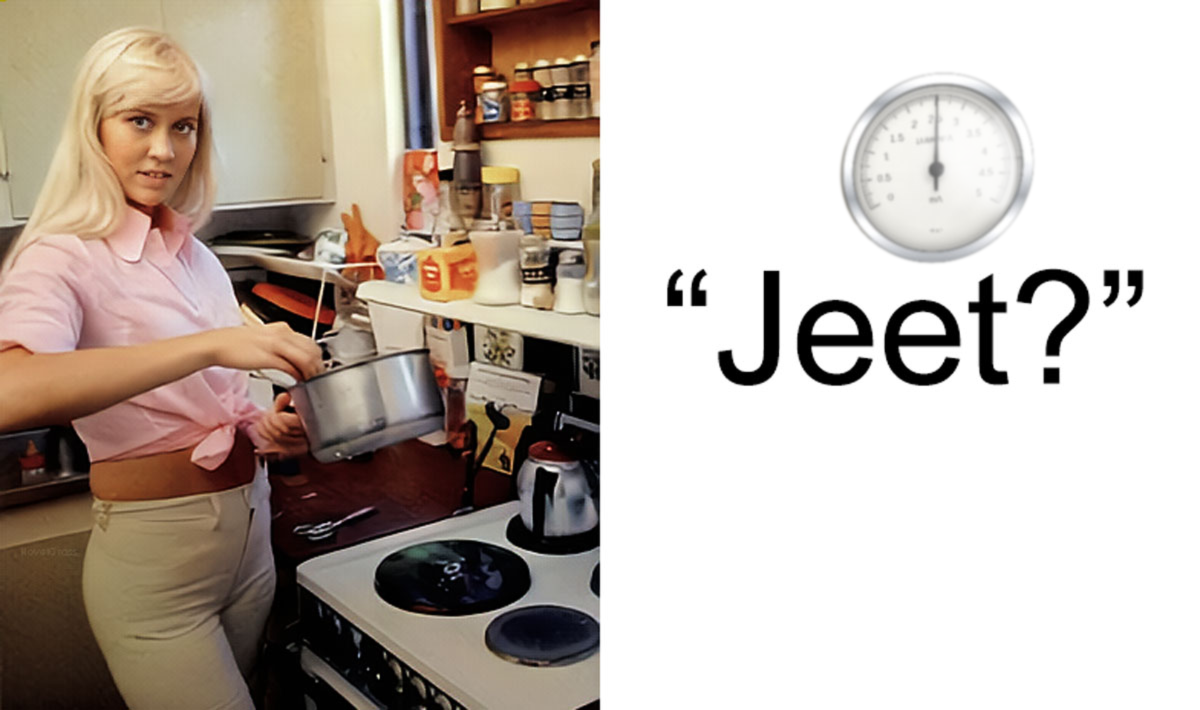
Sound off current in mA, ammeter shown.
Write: 2.5 mA
